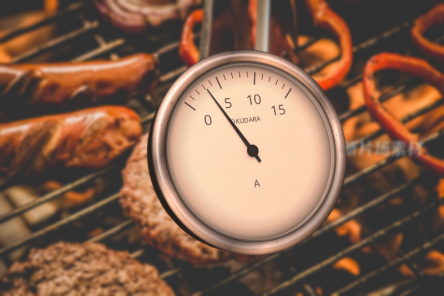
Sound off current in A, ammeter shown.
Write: 3 A
